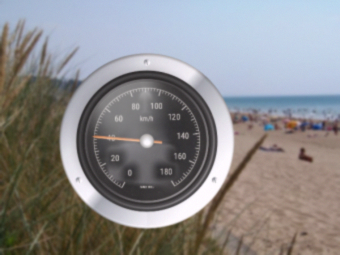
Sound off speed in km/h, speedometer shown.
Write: 40 km/h
